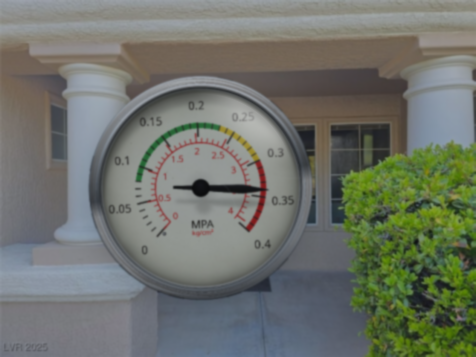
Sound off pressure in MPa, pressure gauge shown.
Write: 0.34 MPa
